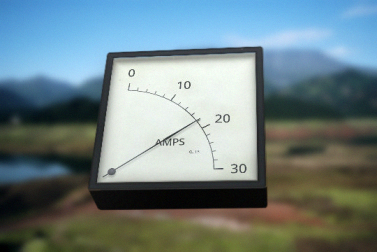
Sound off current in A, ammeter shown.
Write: 18 A
